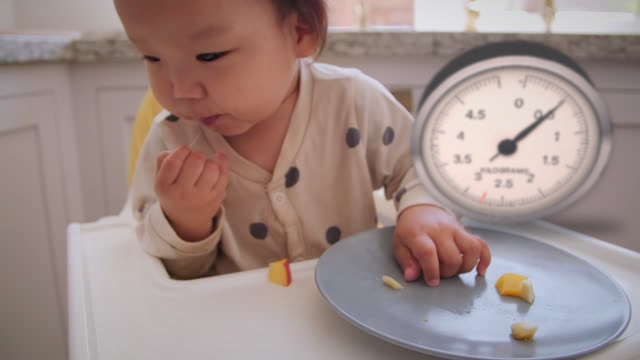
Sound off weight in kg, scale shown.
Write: 0.5 kg
